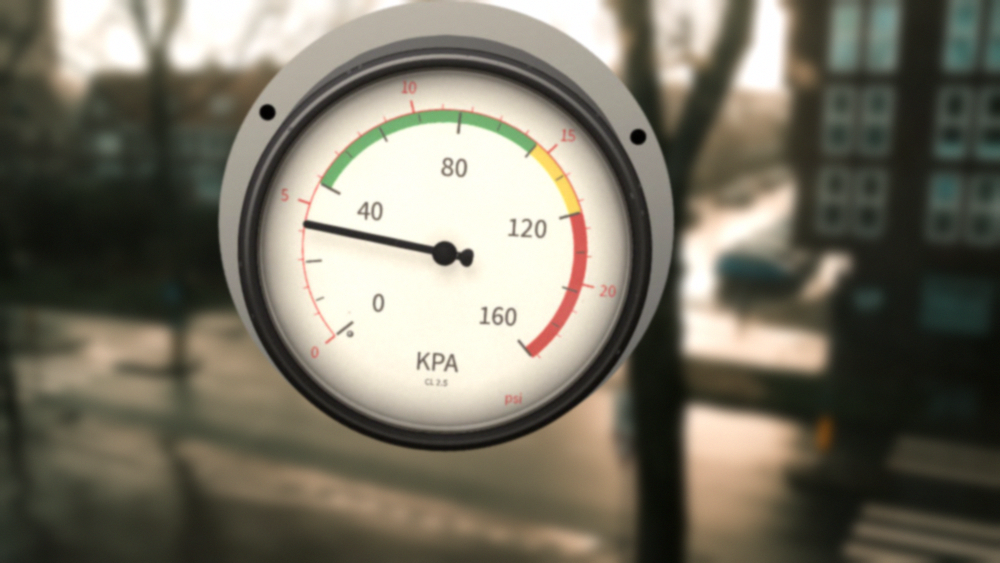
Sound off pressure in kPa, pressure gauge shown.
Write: 30 kPa
